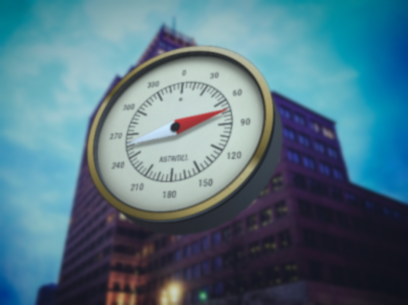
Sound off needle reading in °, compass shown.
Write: 75 °
